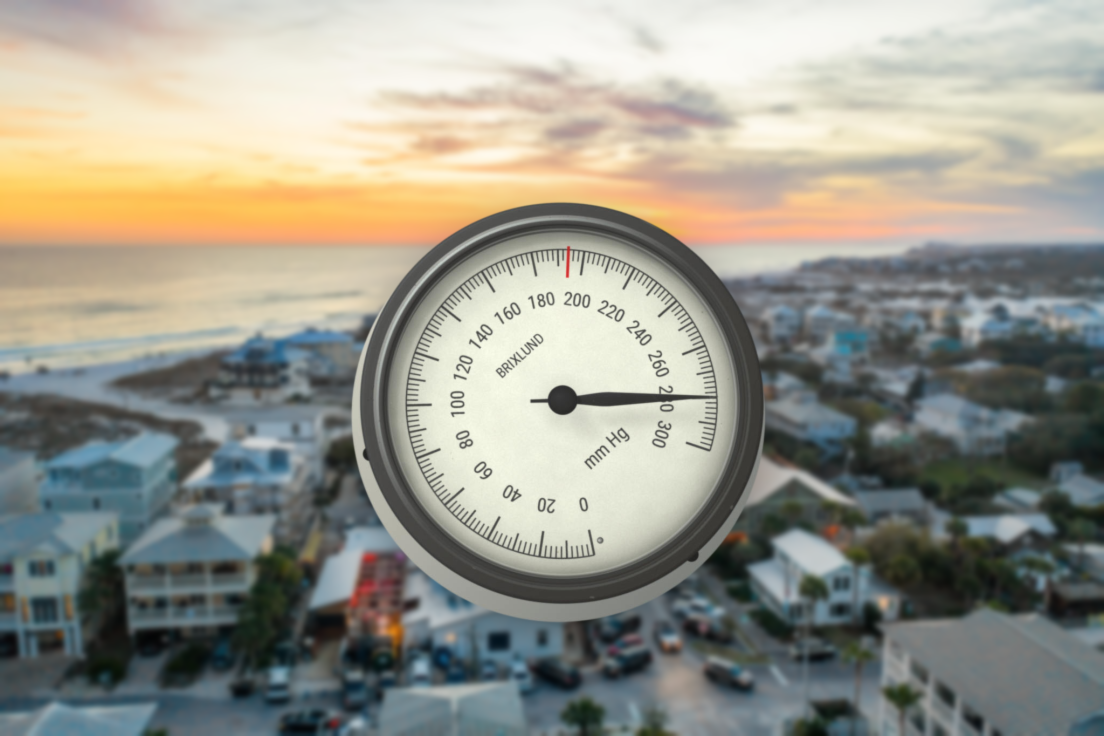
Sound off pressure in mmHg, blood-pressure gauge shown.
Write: 280 mmHg
